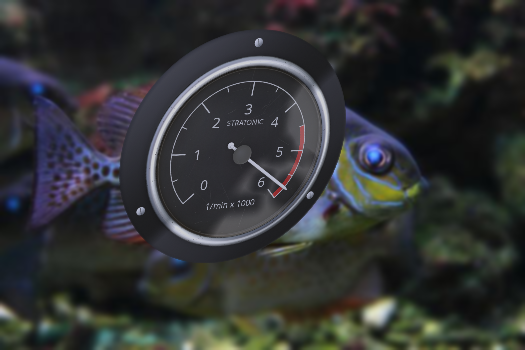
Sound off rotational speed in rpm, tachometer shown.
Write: 5750 rpm
